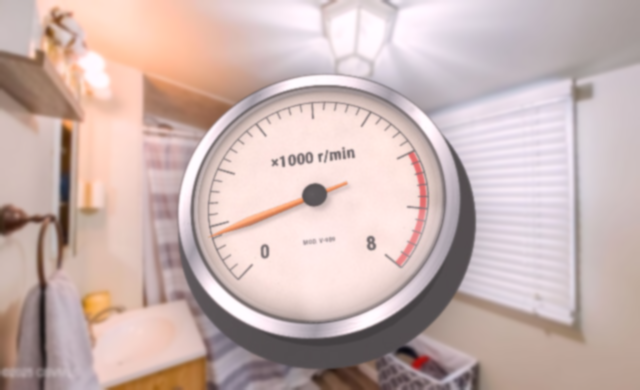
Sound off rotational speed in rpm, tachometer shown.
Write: 800 rpm
